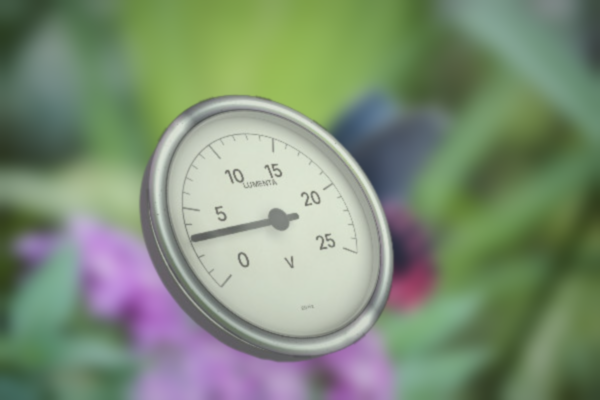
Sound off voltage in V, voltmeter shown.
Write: 3 V
